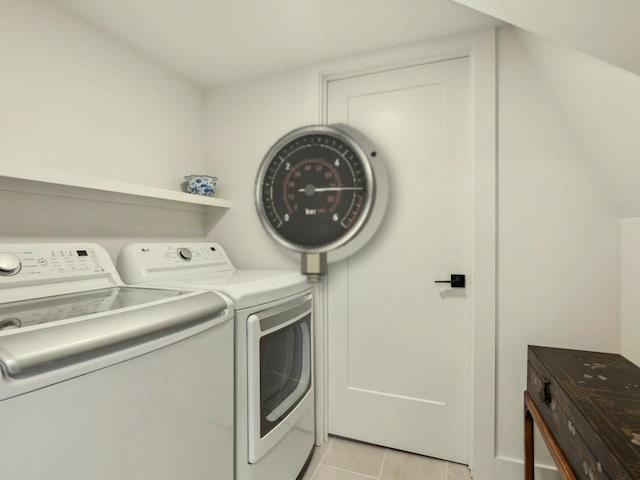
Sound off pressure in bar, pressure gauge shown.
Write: 5 bar
